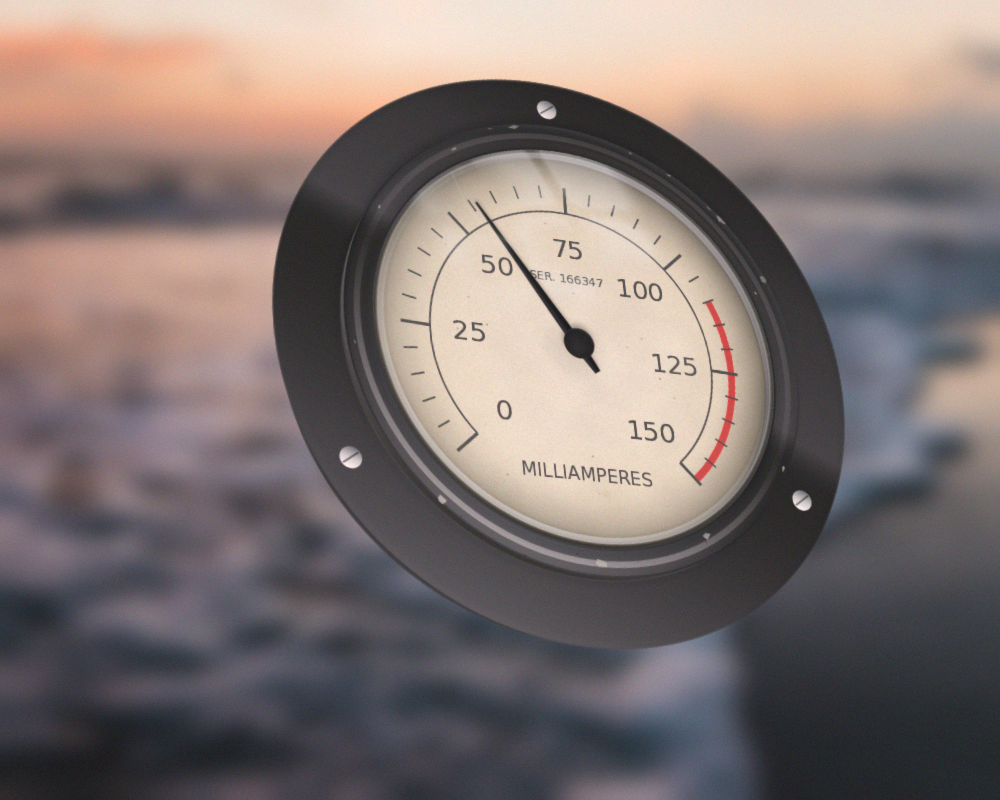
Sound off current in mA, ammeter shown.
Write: 55 mA
